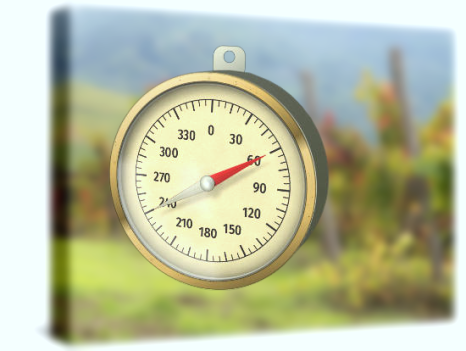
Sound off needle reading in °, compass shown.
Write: 60 °
